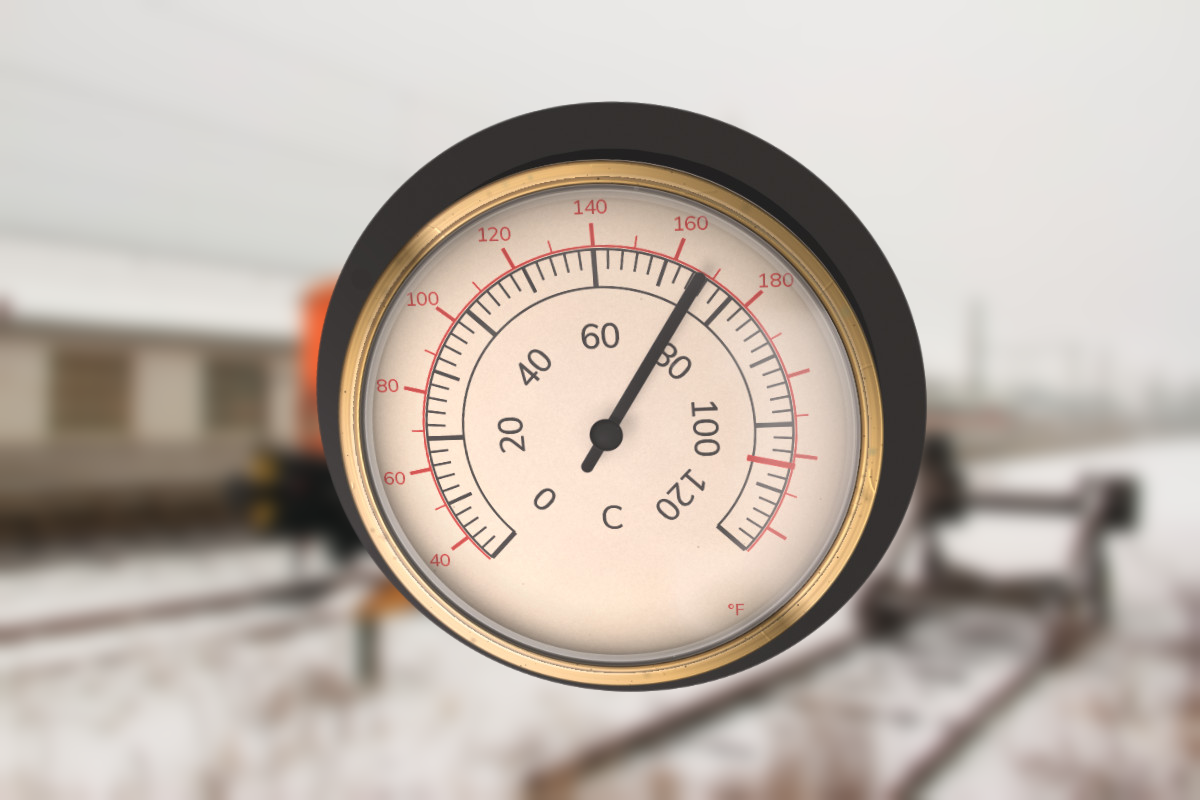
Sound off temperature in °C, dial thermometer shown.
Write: 75 °C
